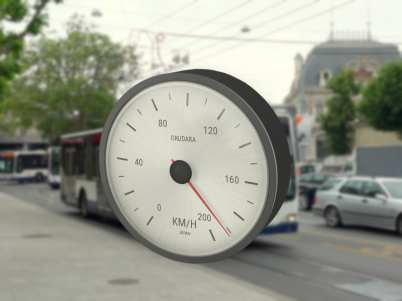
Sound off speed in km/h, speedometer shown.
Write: 190 km/h
